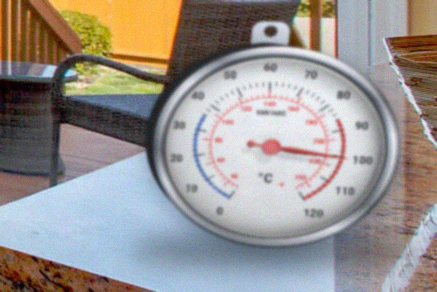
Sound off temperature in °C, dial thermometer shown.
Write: 100 °C
